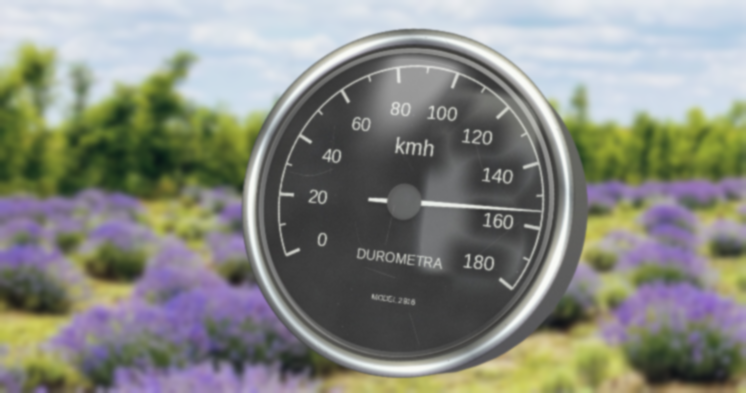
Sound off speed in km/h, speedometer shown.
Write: 155 km/h
